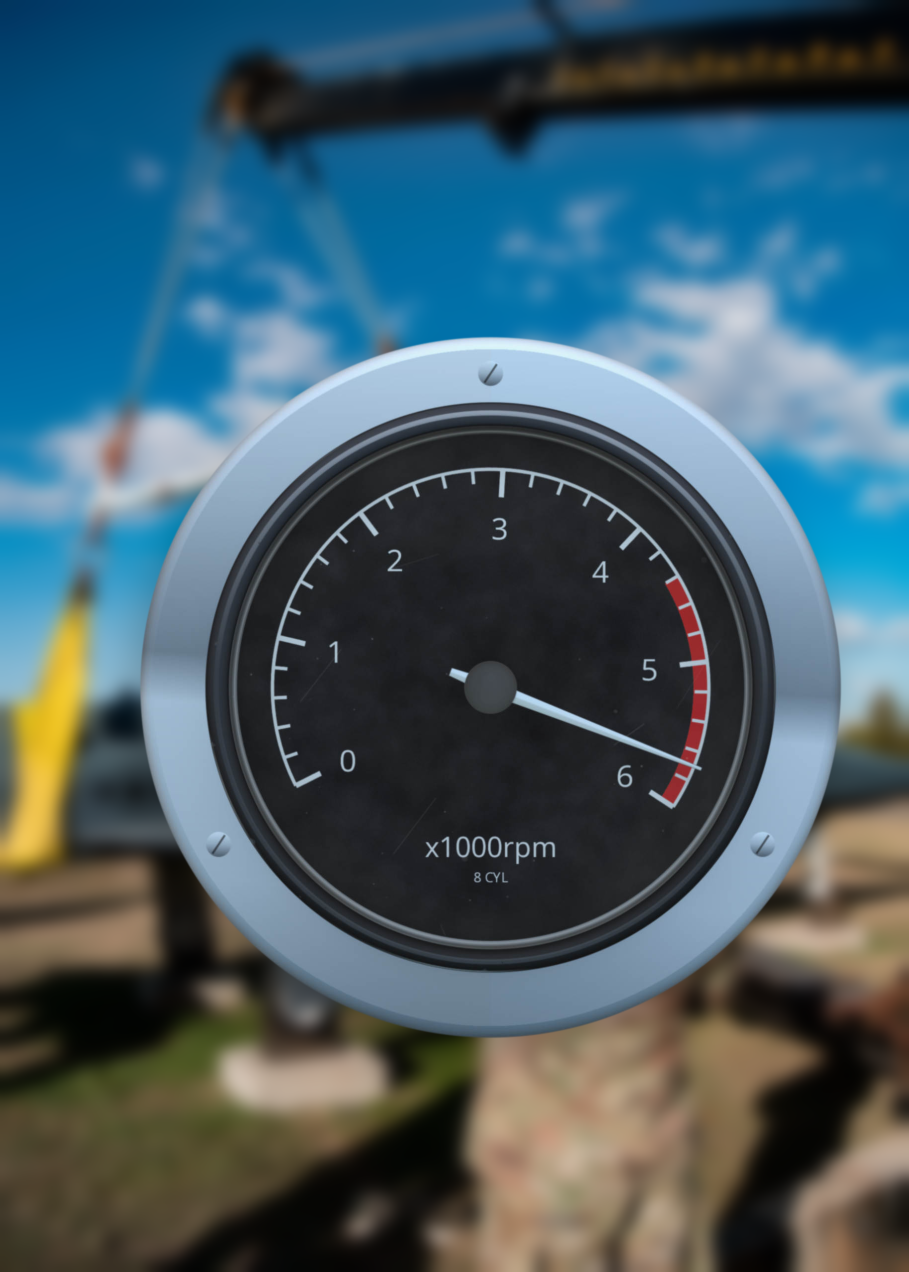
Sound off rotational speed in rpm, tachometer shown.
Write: 5700 rpm
